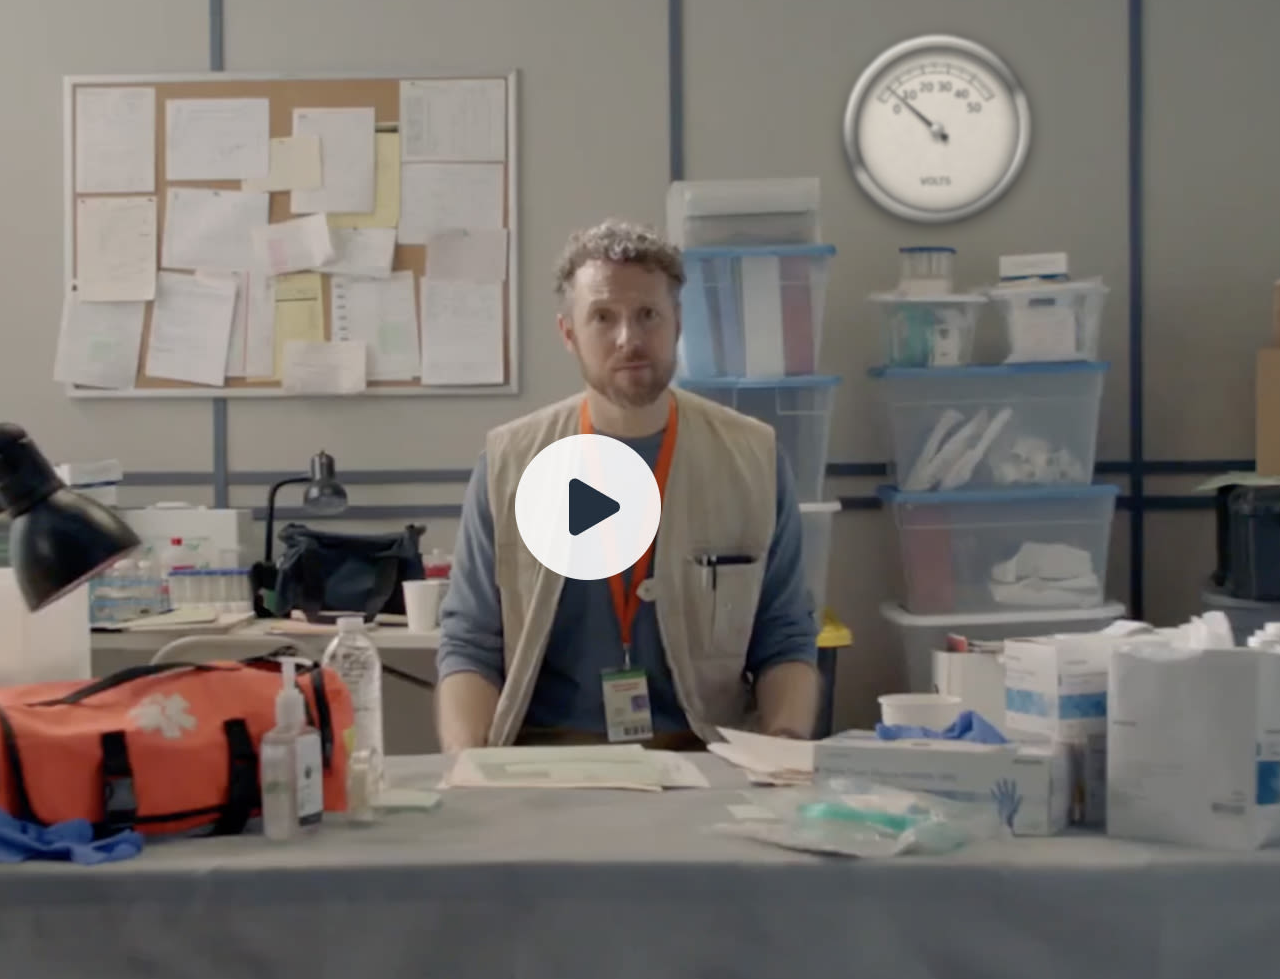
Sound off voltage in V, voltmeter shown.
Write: 5 V
